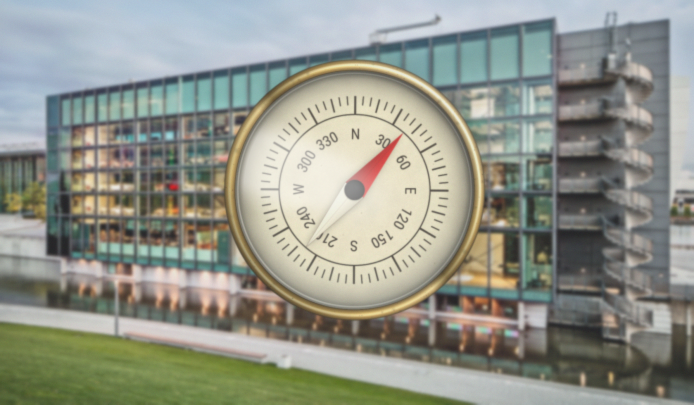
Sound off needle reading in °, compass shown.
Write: 40 °
